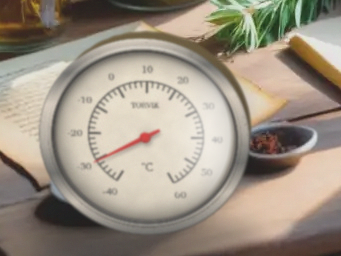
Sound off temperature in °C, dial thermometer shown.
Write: -30 °C
